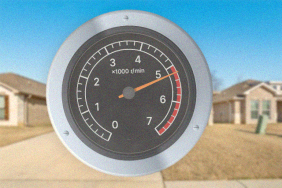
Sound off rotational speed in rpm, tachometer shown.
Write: 5200 rpm
